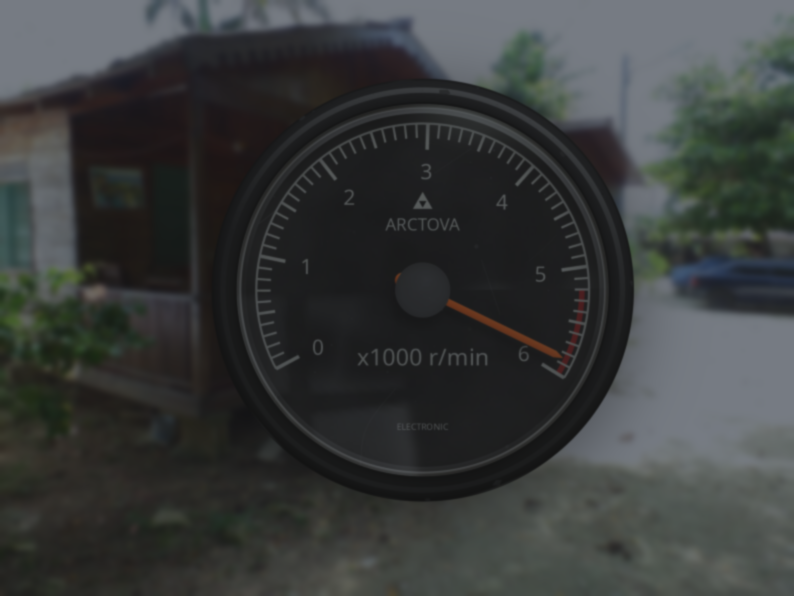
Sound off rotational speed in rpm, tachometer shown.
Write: 5850 rpm
